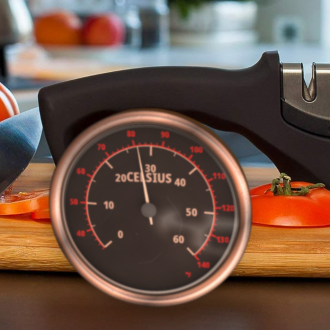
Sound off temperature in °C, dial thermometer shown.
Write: 27.5 °C
